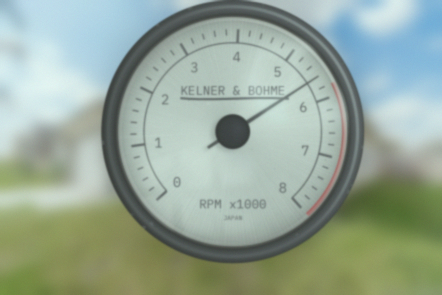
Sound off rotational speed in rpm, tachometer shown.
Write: 5600 rpm
